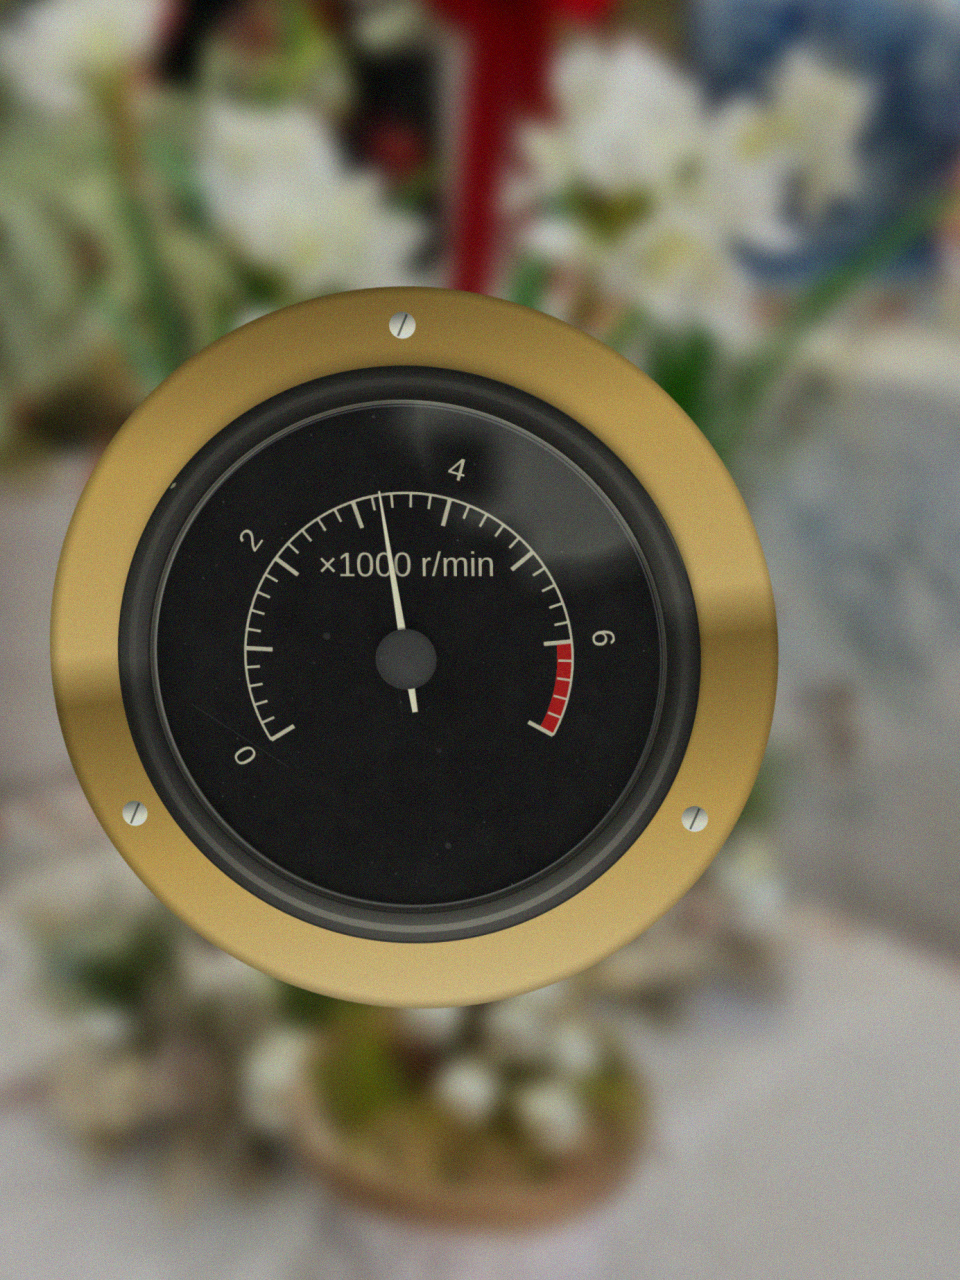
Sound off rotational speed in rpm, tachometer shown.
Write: 3300 rpm
